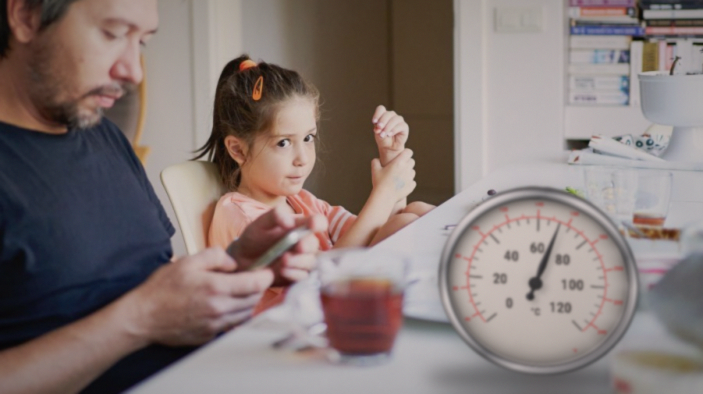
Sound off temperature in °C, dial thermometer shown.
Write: 68 °C
